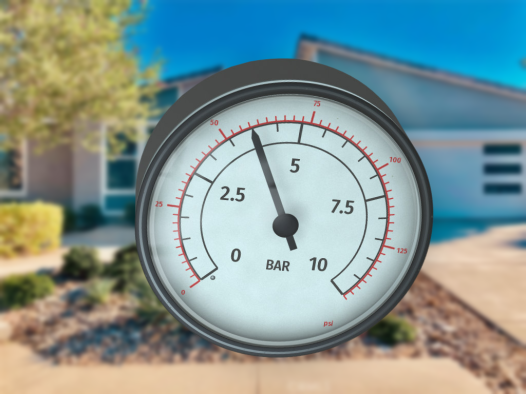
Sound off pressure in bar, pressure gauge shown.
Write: 4 bar
